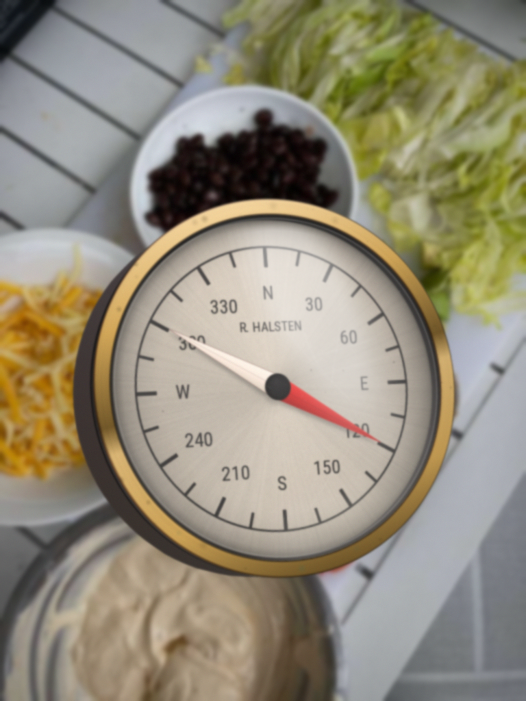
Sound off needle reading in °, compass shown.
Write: 120 °
